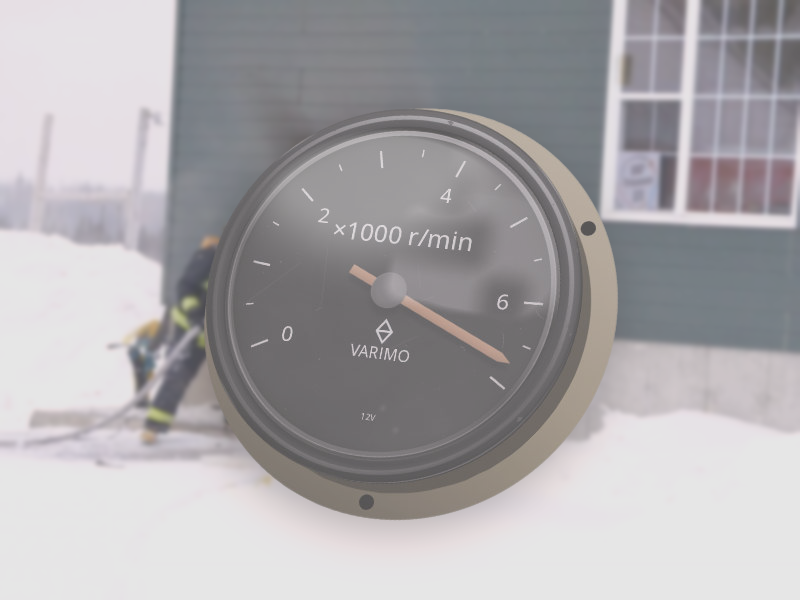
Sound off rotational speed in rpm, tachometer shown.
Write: 6750 rpm
